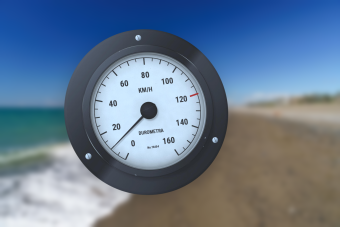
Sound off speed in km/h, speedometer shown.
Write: 10 km/h
